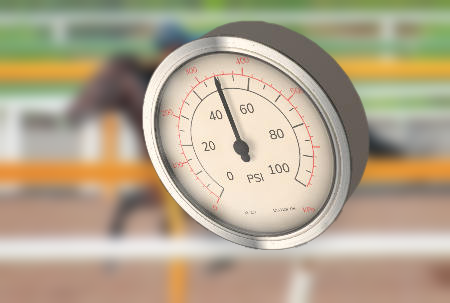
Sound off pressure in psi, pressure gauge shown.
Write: 50 psi
